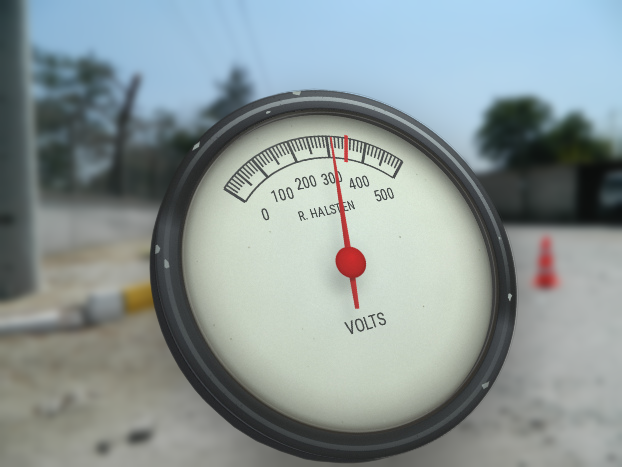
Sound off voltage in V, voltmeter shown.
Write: 300 V
